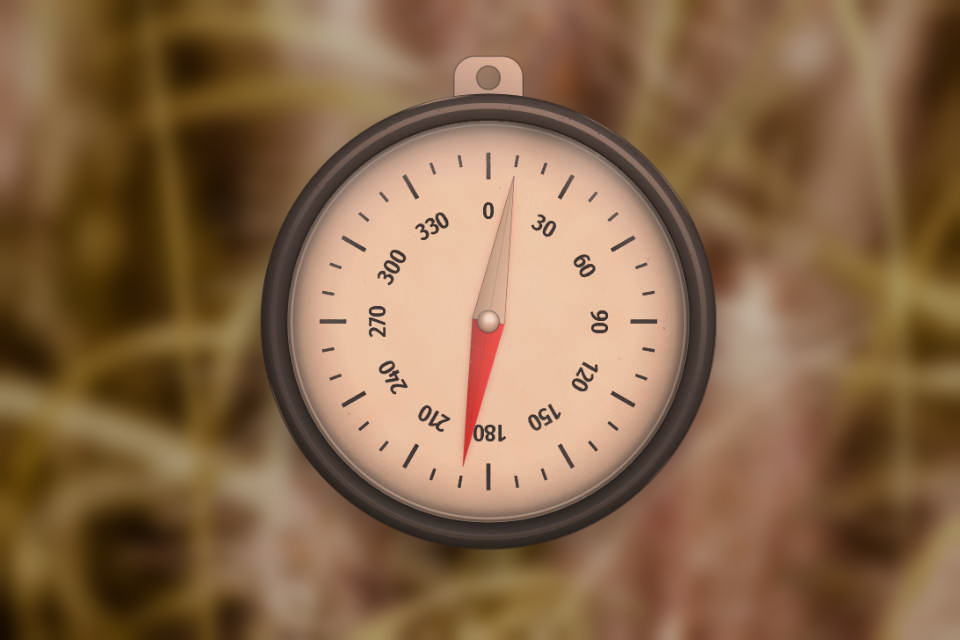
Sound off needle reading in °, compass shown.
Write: 190 °
